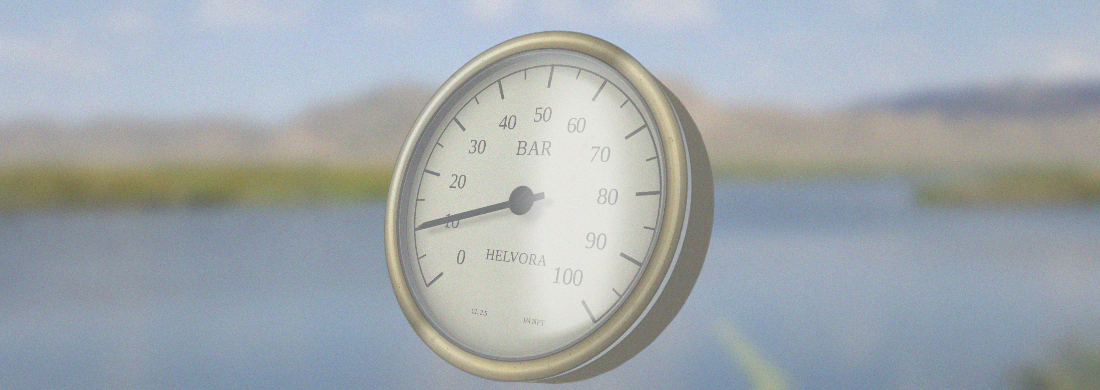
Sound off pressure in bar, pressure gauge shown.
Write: 10 bar
